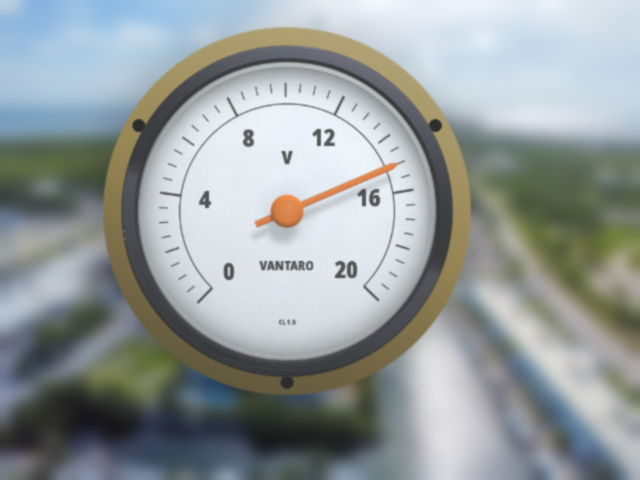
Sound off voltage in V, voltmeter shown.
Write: 15 V
